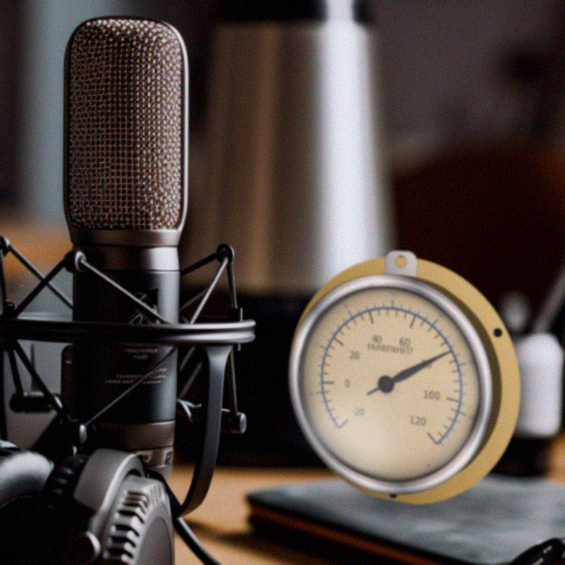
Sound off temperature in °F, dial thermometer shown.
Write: 80 °F
